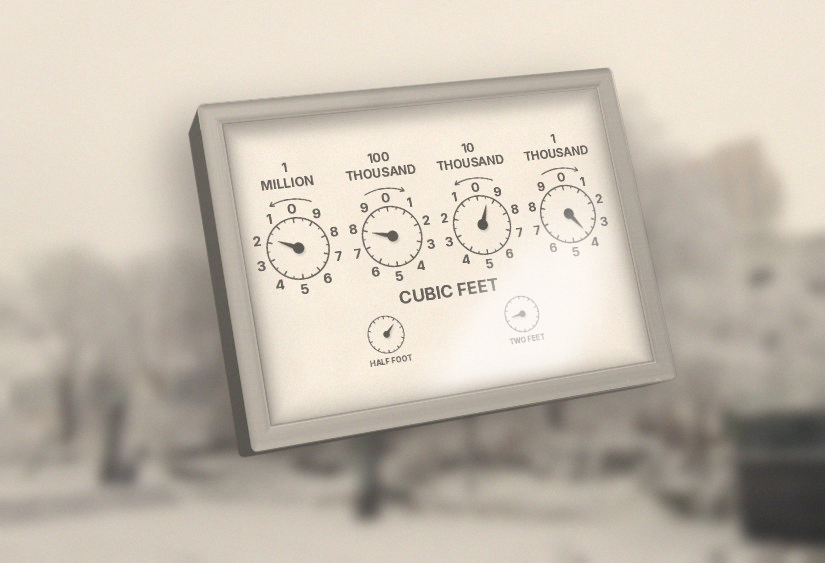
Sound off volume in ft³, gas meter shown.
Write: 179400 ft³
